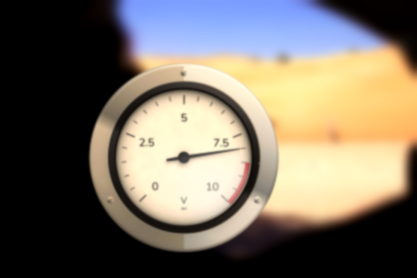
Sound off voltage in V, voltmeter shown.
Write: 8 V
